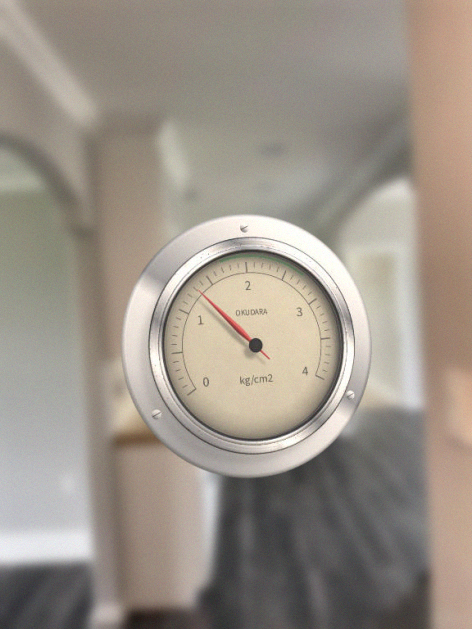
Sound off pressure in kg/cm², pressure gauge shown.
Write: 1.3 kg/cm²
